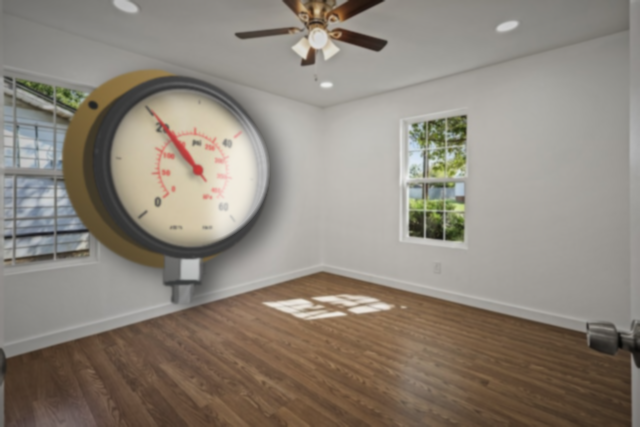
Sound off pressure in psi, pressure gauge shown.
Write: 20 psi
